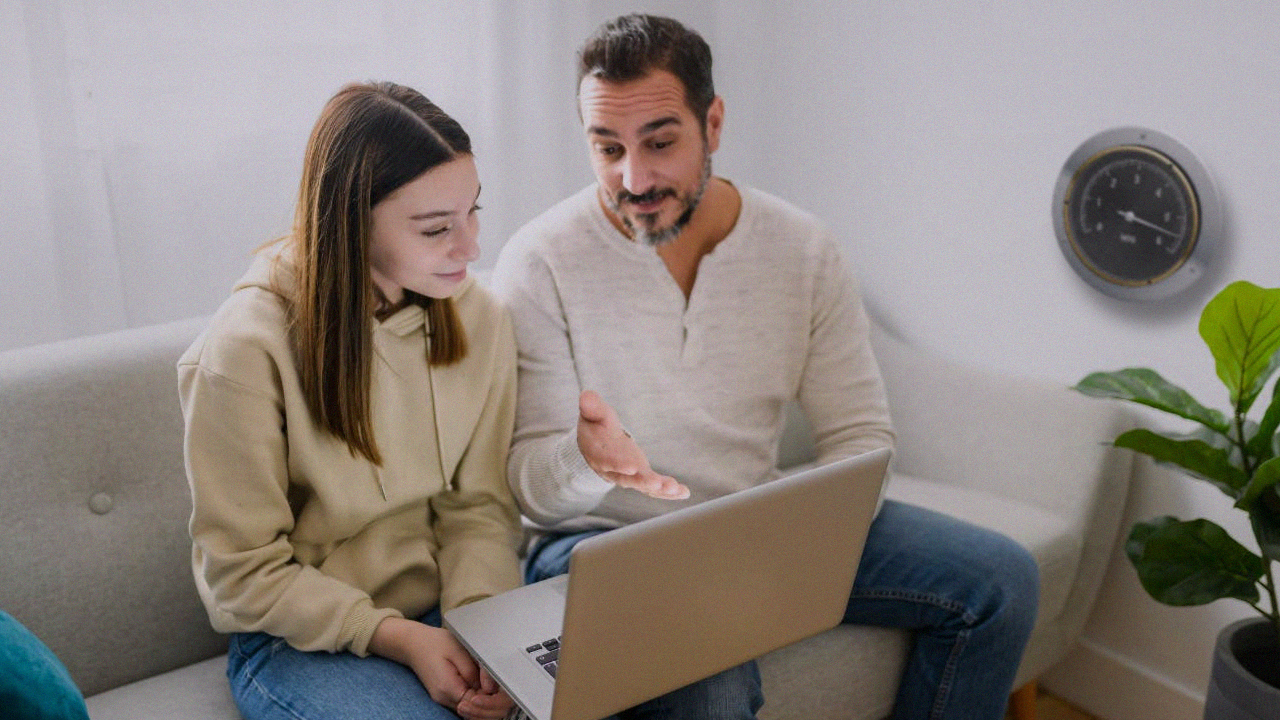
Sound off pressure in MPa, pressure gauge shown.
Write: 5.5 MPa
